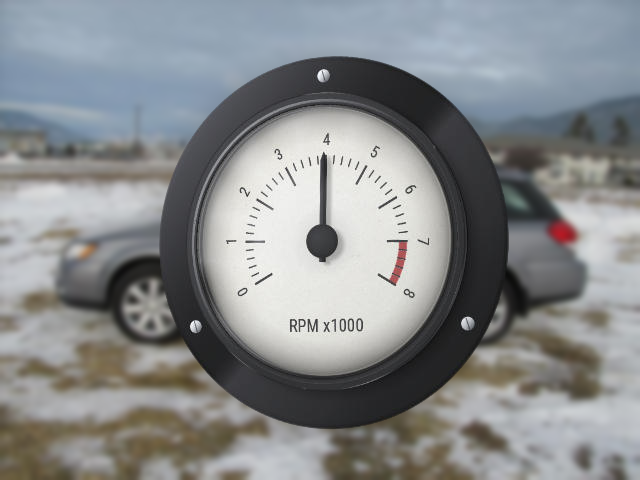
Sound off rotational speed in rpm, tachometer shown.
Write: 4000 rpm
